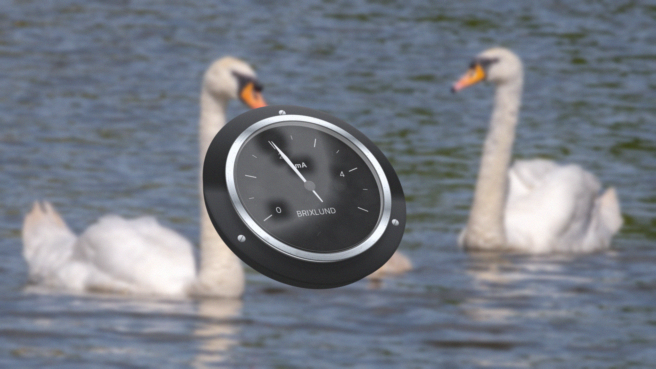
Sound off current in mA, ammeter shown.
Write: 2 mA
